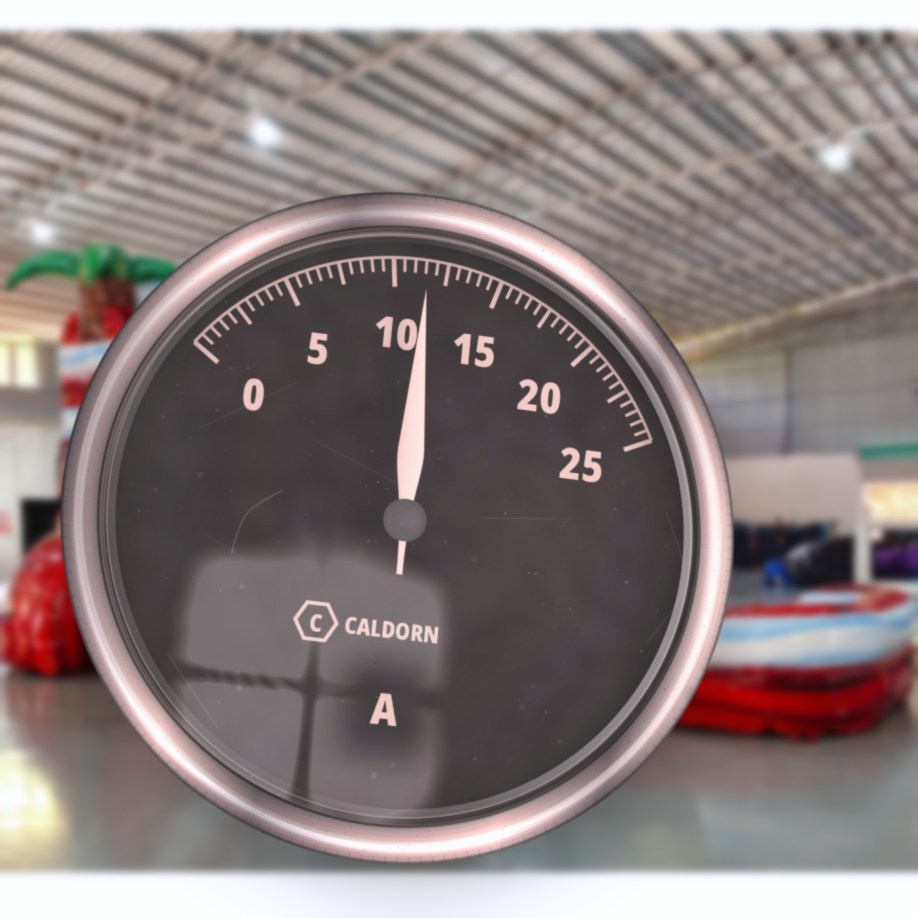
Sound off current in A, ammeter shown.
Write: 11.5 A
